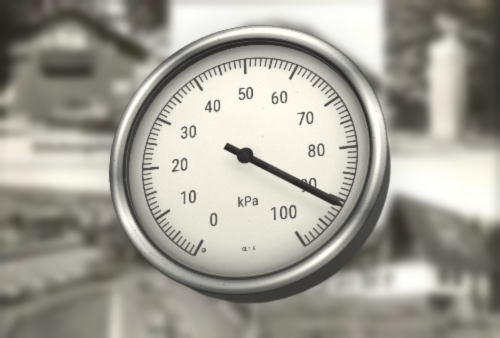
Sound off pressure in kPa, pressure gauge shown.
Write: 91 kPa
